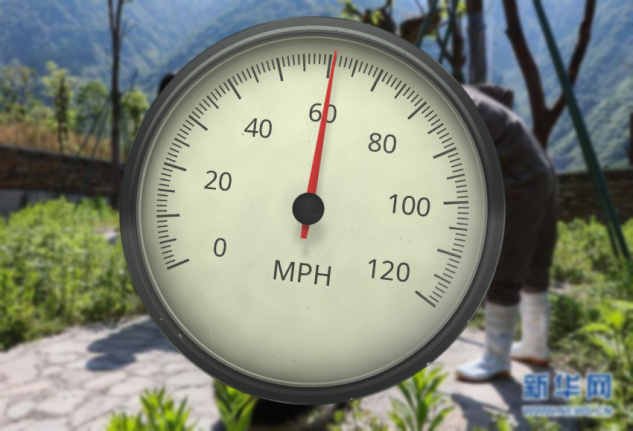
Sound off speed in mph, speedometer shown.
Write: 61 mph
